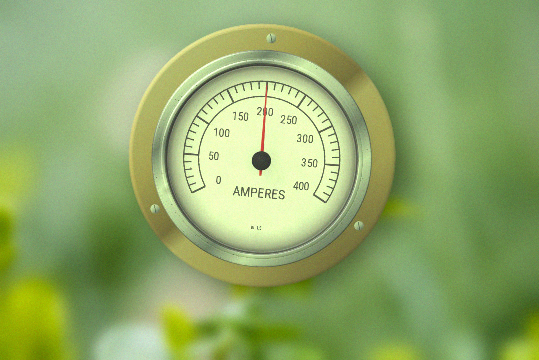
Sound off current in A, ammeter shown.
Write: 200 A
